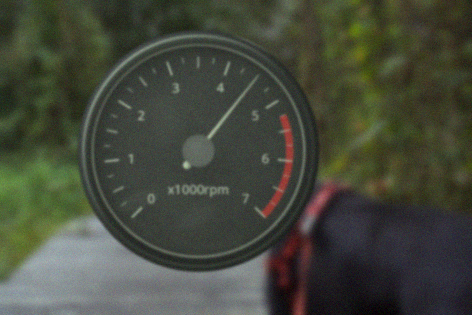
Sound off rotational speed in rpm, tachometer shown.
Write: 4500 rpm
